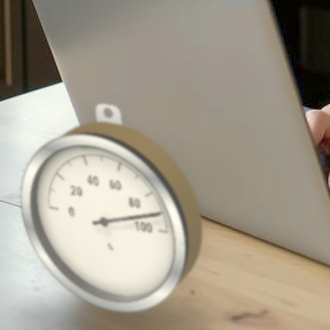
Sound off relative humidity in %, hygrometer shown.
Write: 90 %
